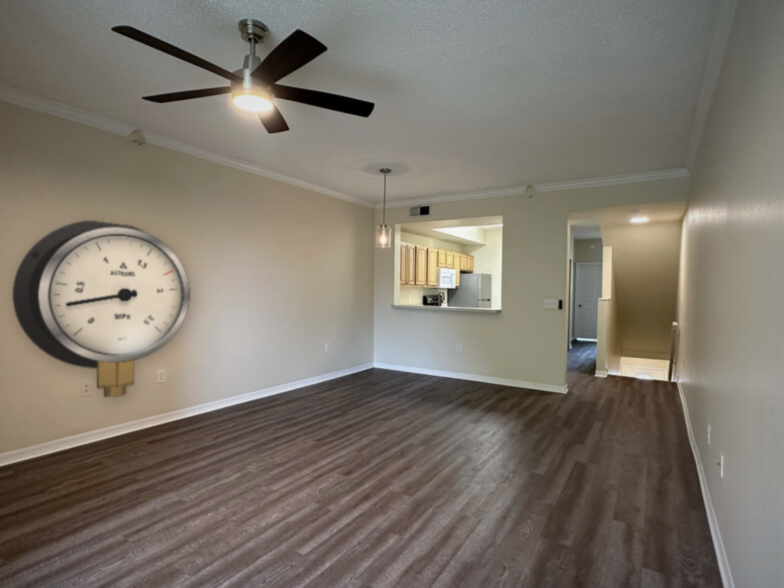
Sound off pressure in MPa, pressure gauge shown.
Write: 0.3 MPa
